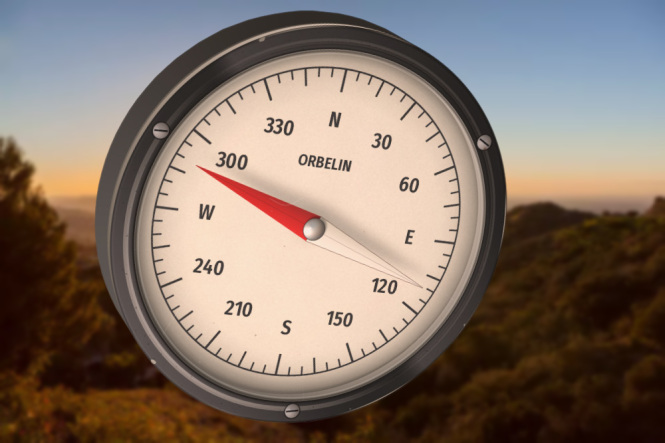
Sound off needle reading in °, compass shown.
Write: 290 °
